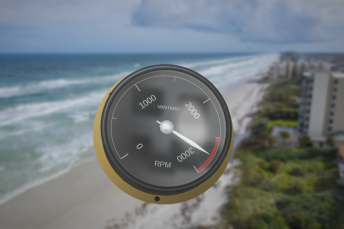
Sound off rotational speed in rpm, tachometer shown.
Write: 2750 rpm
